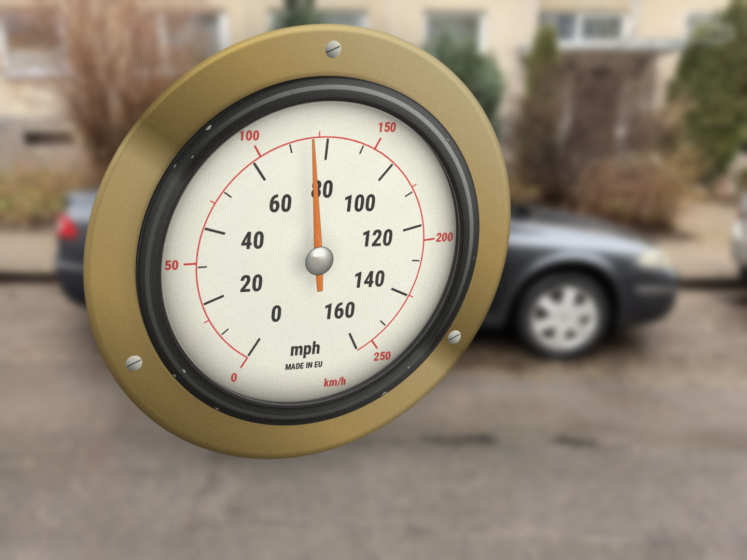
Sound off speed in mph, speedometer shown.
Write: 75 mph
